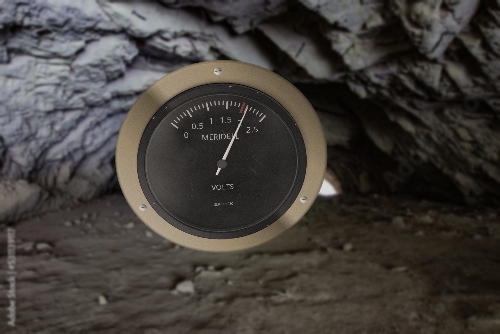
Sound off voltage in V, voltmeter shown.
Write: 2 V
